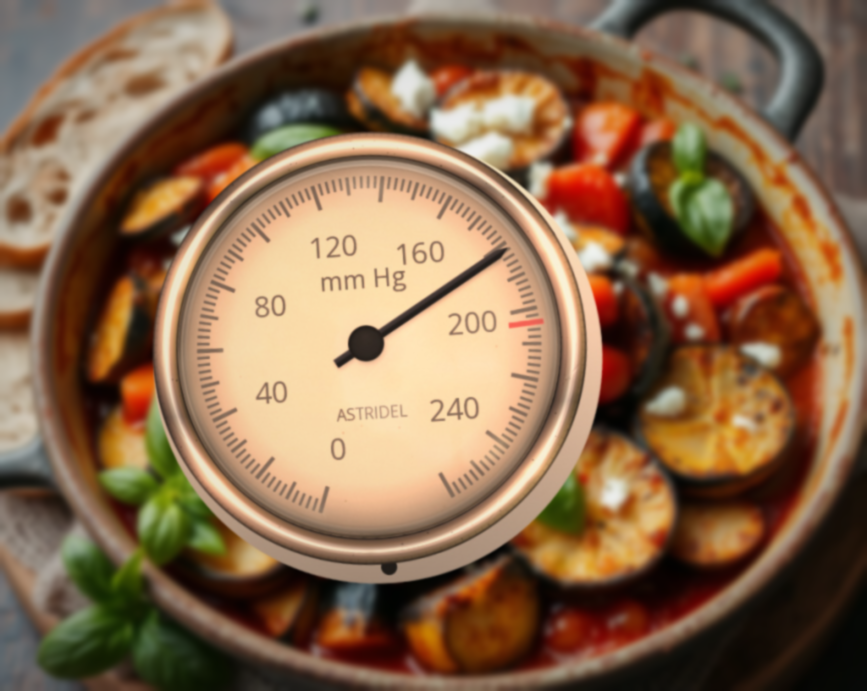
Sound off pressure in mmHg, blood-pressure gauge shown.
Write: 182 mmHg
